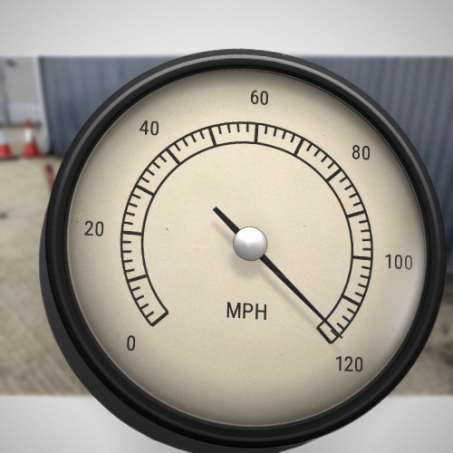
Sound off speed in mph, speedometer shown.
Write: 118 mph
